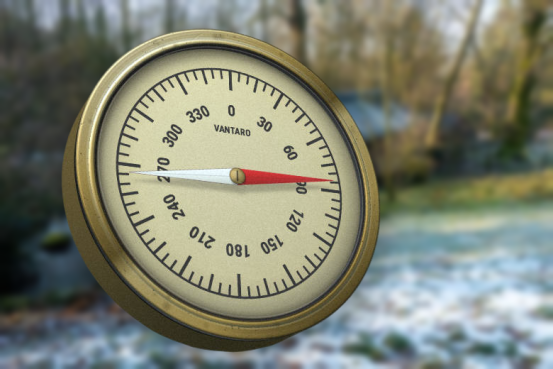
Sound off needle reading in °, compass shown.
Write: 85 °
